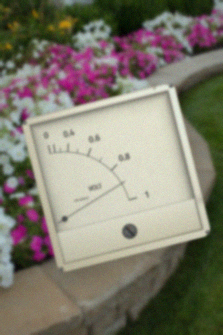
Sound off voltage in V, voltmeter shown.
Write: 0.9 V
